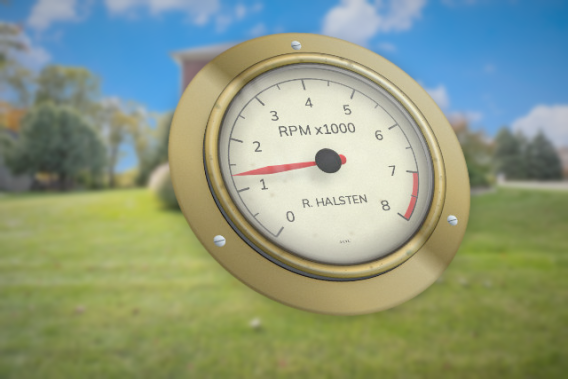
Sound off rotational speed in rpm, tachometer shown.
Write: 1250 rpm
